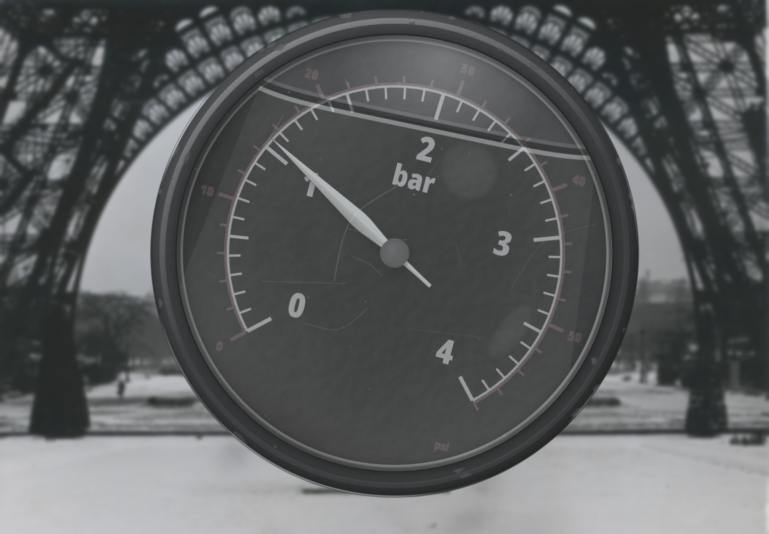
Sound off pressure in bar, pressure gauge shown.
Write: 1.05 bar
